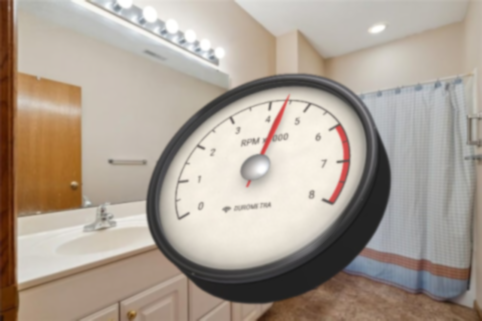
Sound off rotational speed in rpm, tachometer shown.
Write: 4500 rpm
